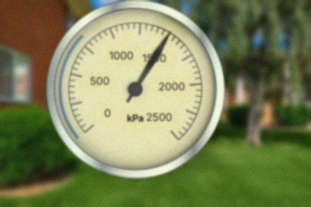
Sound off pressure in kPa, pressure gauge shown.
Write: 1500 kPa
